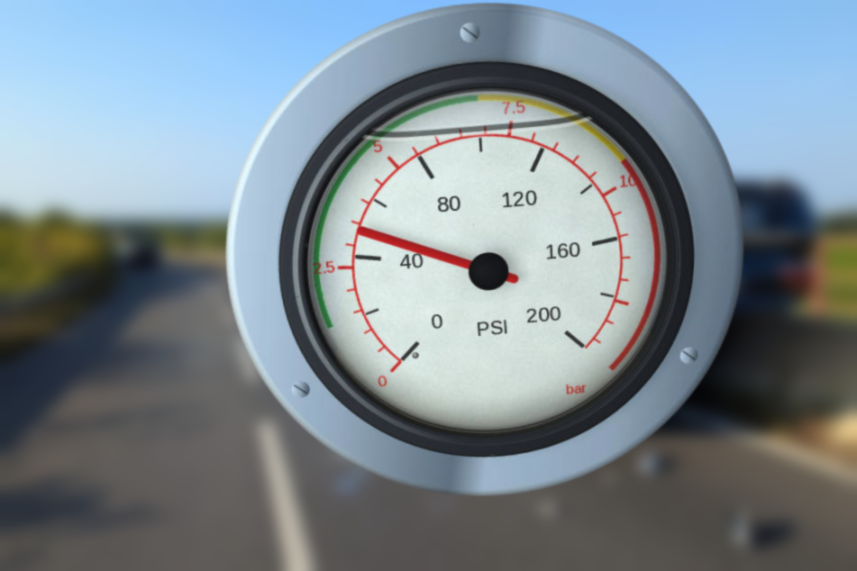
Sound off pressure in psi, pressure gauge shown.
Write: 50 psi
